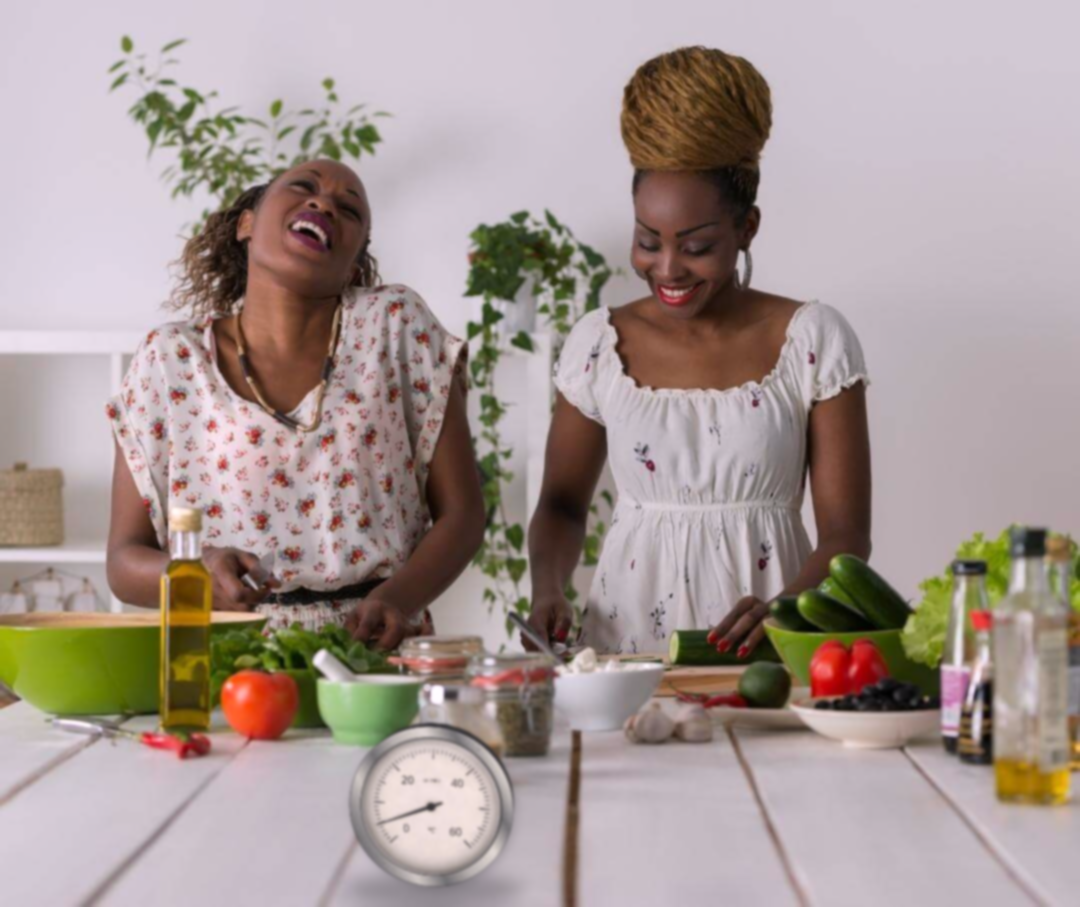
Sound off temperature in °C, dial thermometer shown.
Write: 5 °C
